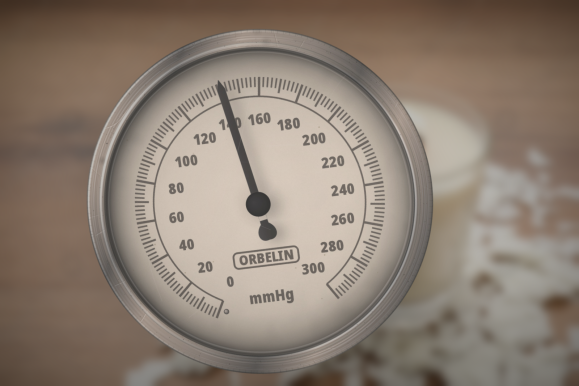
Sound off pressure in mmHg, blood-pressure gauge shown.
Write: 142 mmHg
